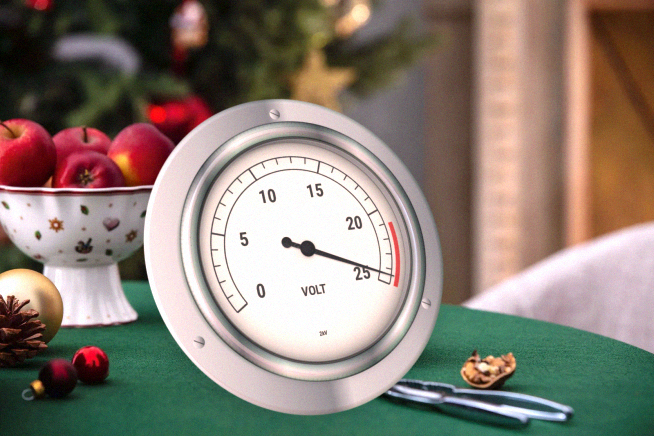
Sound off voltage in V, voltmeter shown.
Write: 24.5 V
